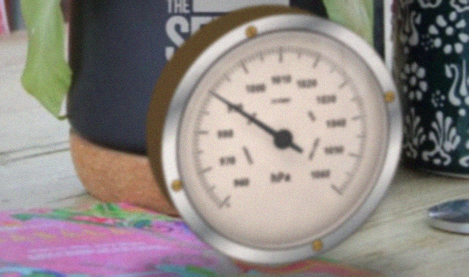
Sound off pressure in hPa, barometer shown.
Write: 990 hPa
